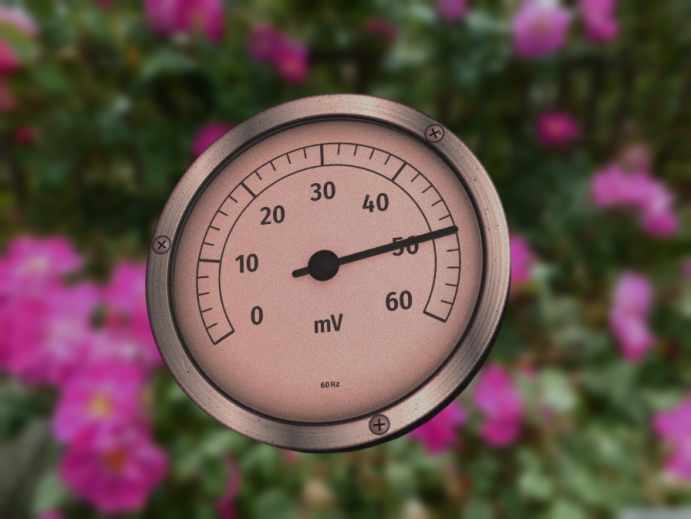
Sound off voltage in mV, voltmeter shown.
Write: 50 mV
